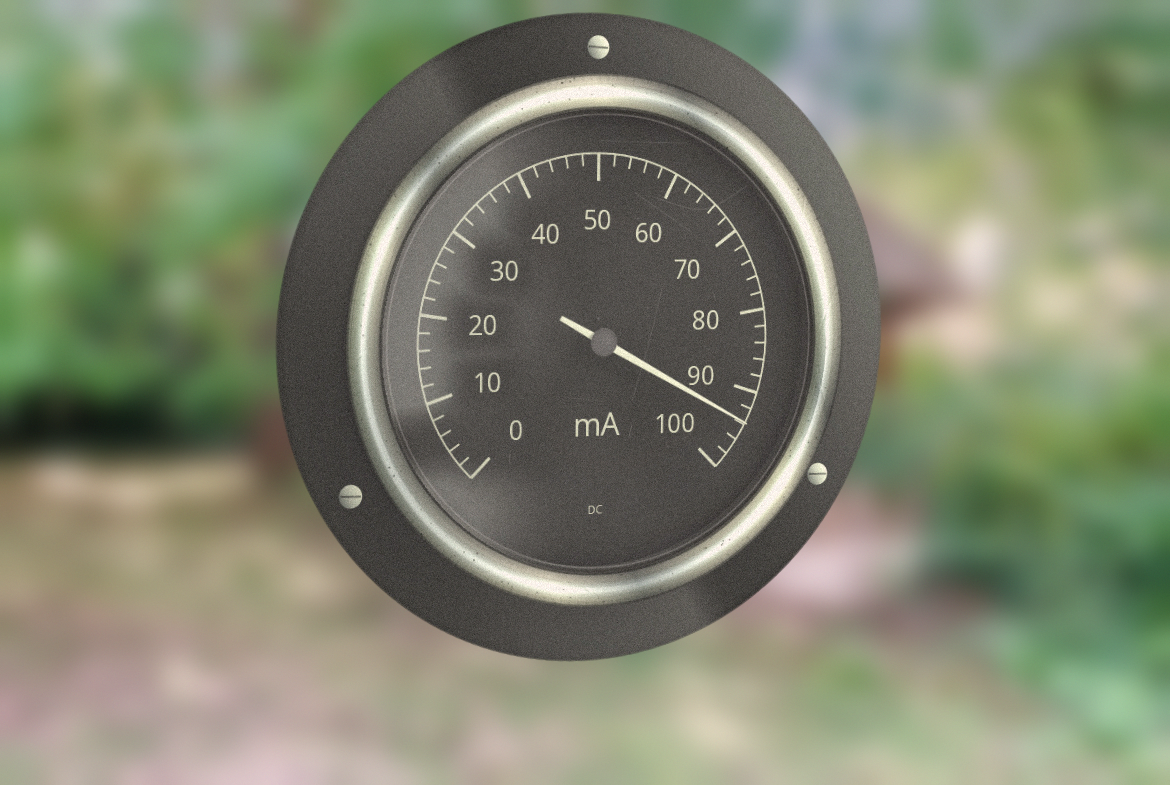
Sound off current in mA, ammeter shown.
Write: 94 mA
